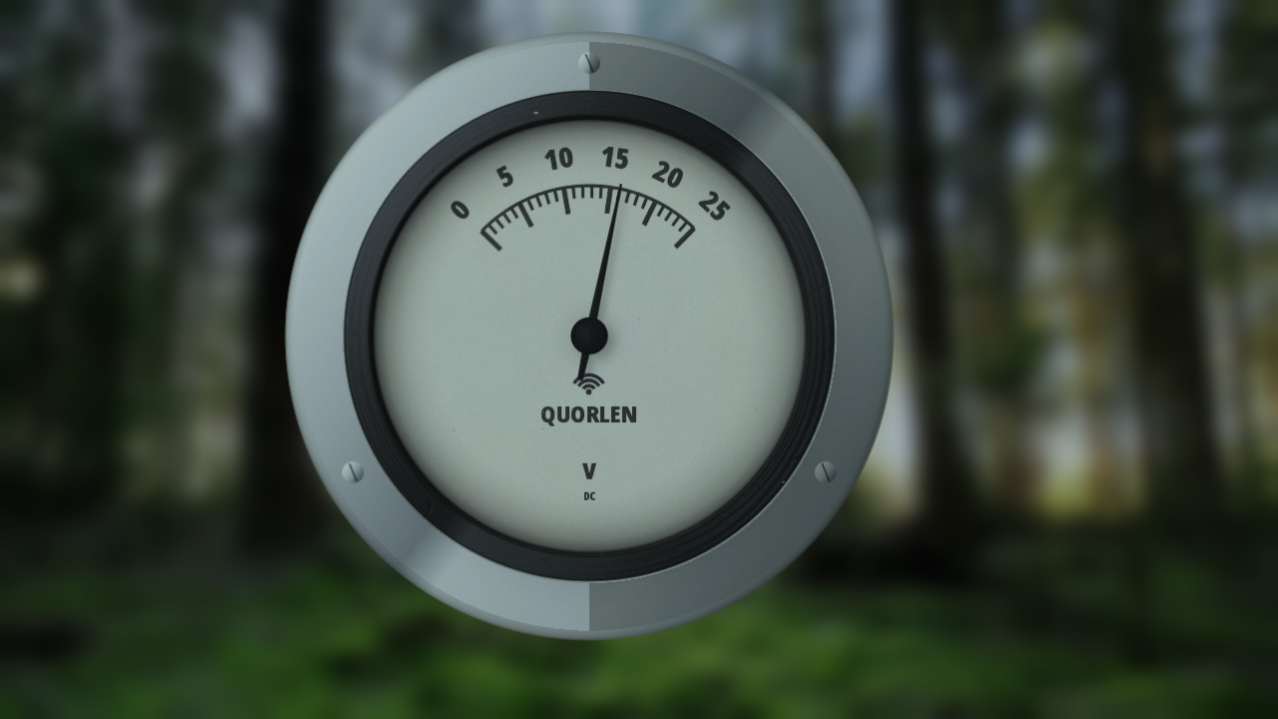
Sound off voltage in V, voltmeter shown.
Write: 16 V
